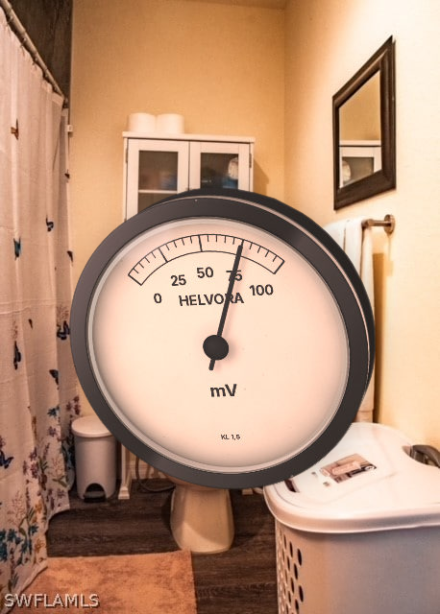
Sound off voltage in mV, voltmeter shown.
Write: 75 mV
